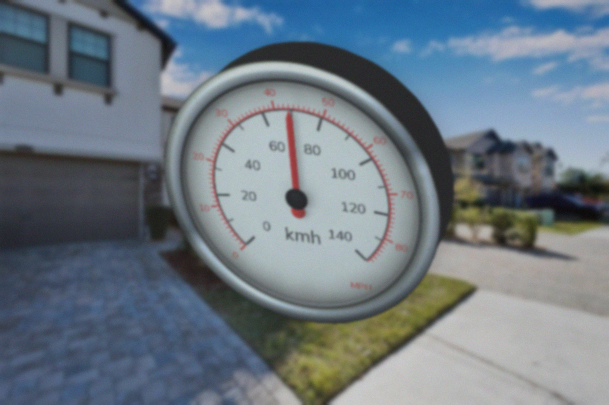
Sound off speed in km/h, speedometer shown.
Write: 70 km/h
